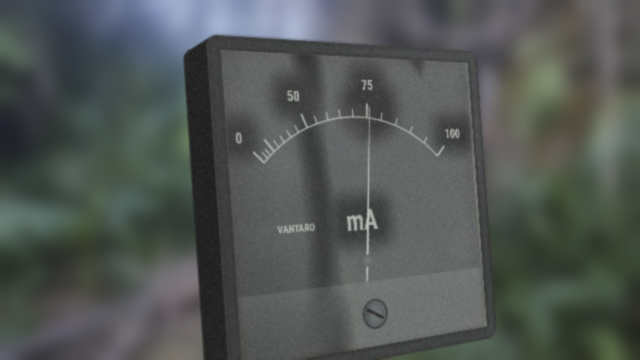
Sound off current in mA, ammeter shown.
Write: 75 mA
